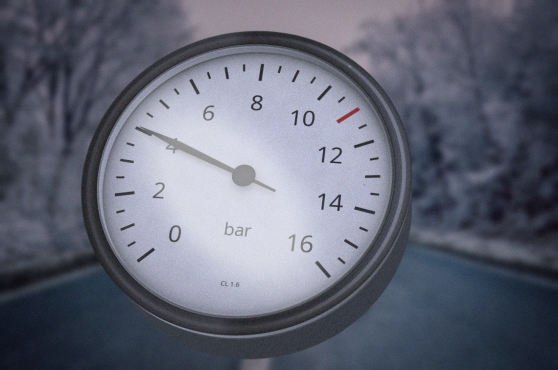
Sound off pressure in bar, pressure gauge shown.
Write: 4 bar
